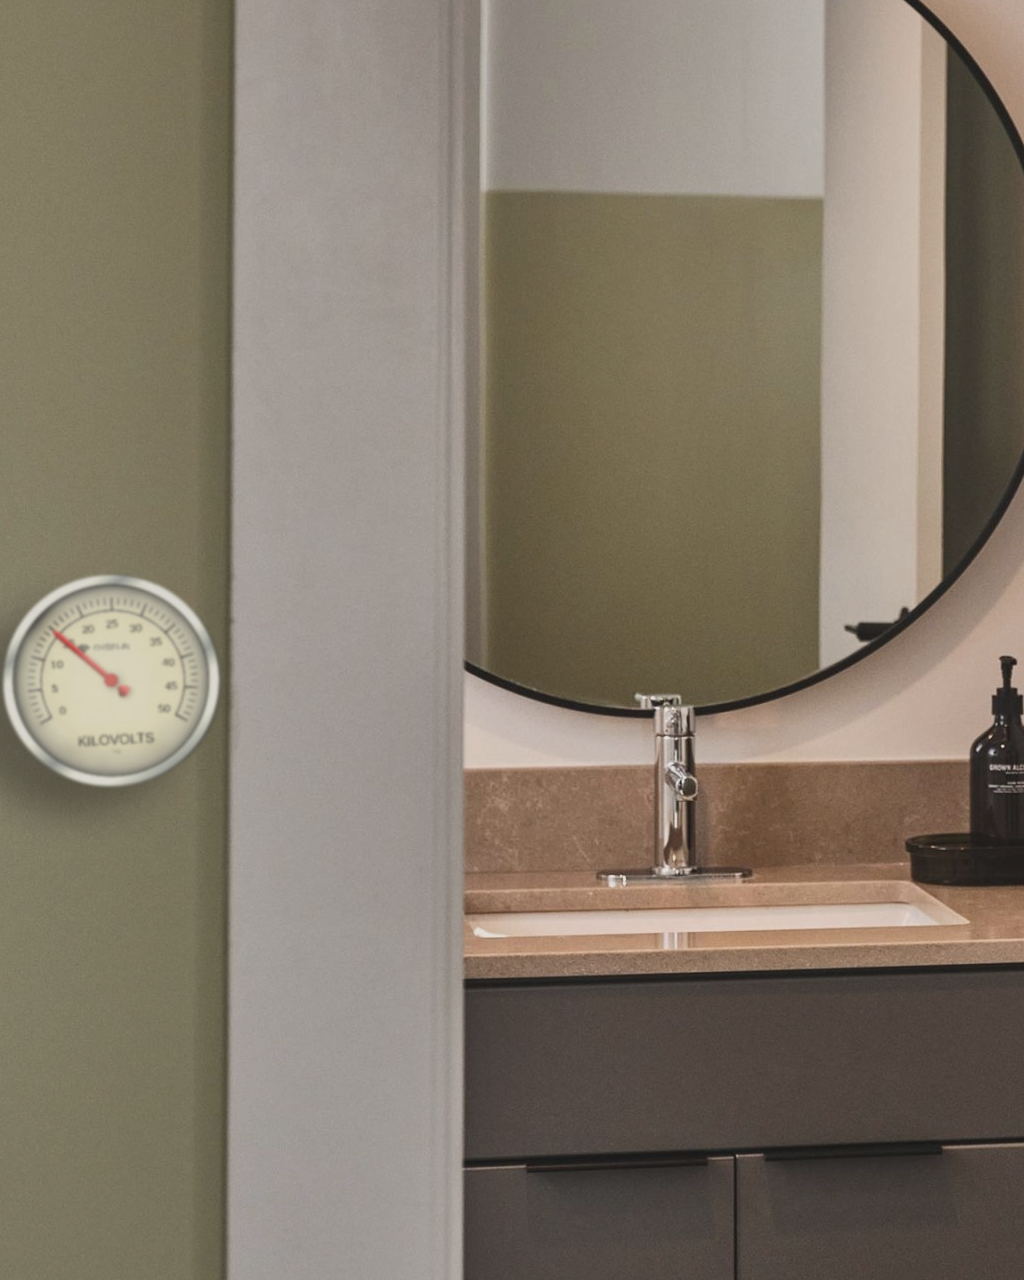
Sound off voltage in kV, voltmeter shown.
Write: 15 kV
